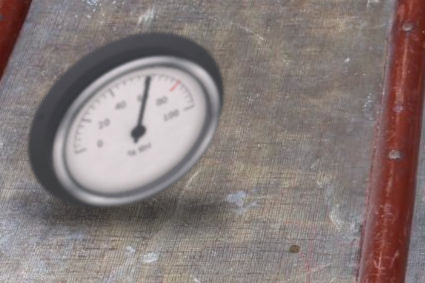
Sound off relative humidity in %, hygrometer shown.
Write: 60 %
